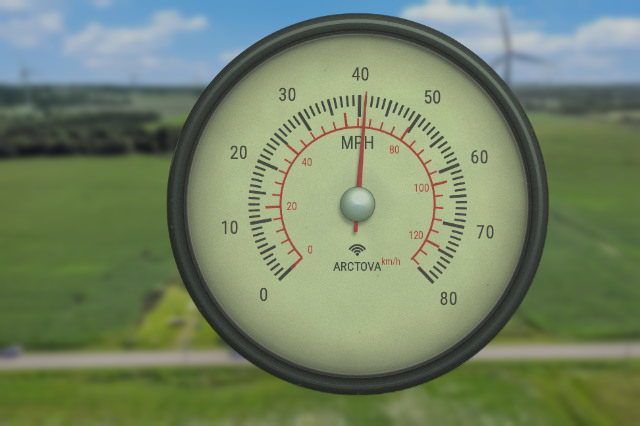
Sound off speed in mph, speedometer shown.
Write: 41 mph
